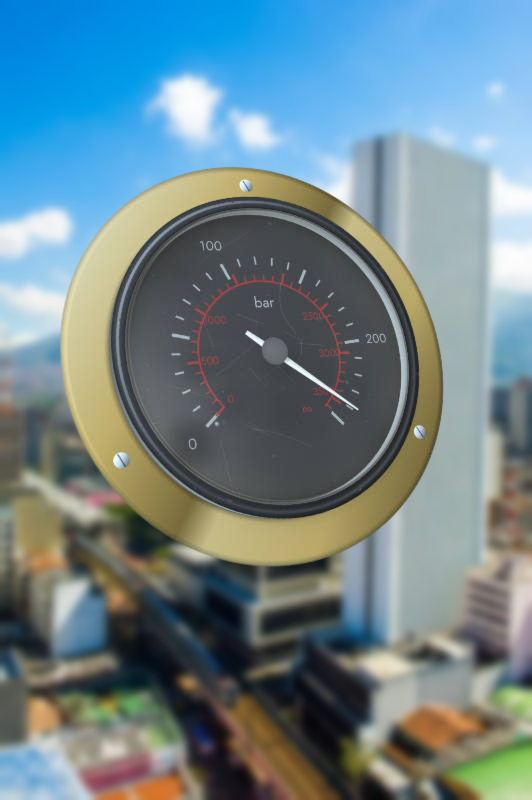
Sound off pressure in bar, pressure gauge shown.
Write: 240 bar
